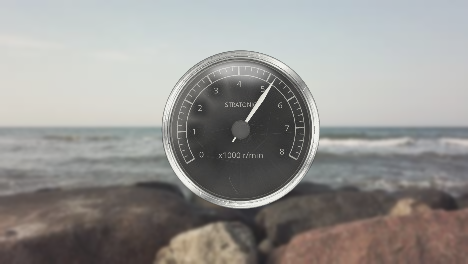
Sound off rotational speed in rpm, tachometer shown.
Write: 5200 rpm
